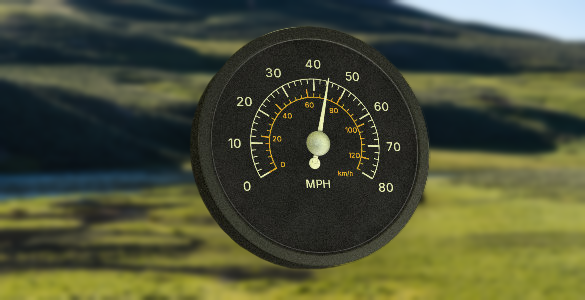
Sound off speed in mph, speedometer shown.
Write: 44 mph
